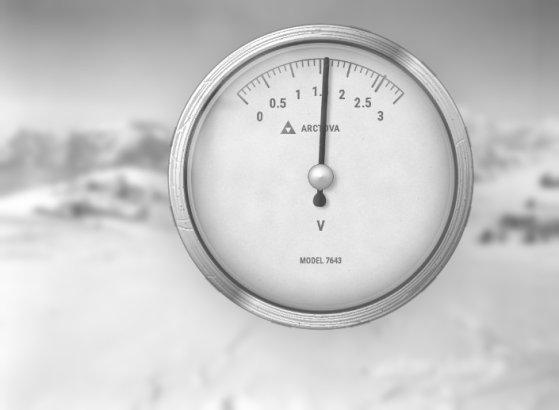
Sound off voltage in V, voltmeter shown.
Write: 1.6 V
